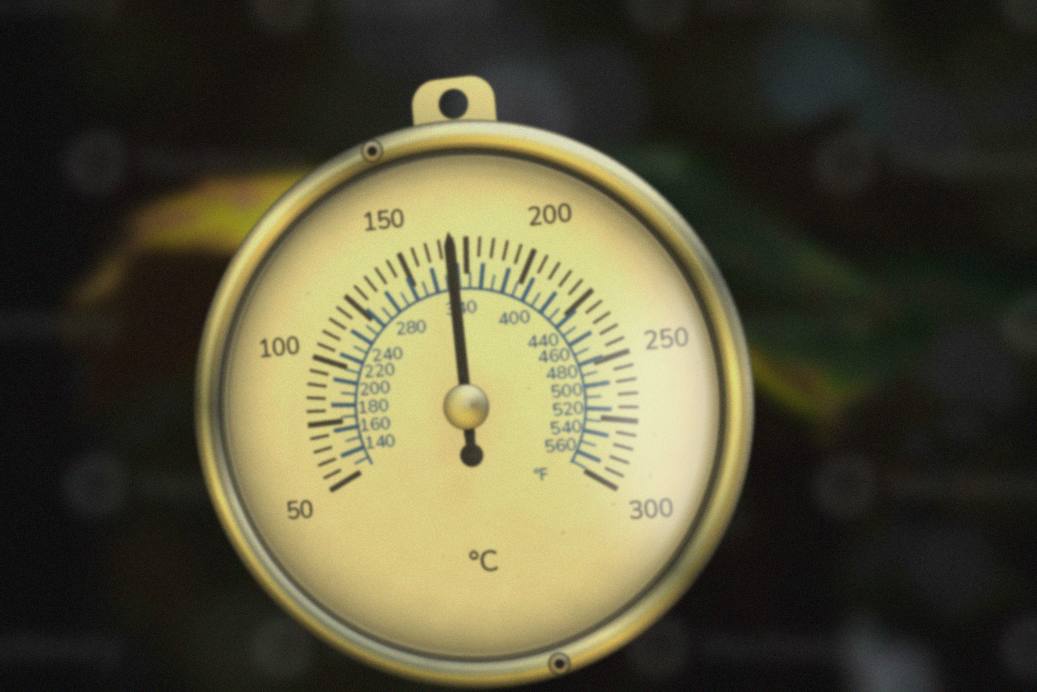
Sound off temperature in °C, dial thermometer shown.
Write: 170 °C
